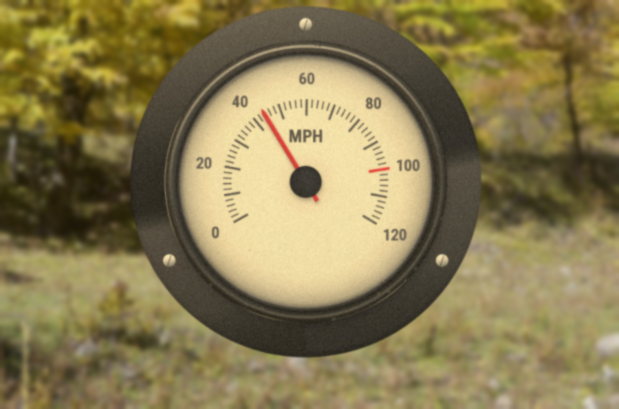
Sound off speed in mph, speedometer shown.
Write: 44 mph
